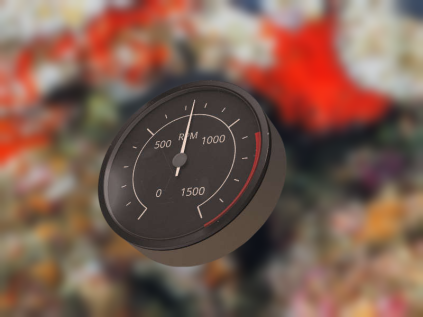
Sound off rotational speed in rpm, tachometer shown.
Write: 750 rpm
